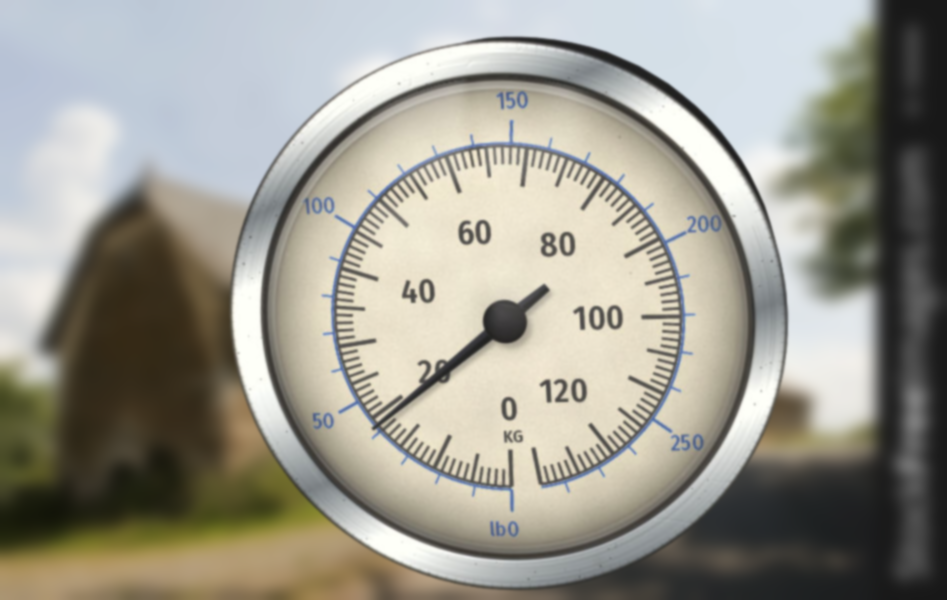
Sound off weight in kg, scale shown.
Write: 19 kg
